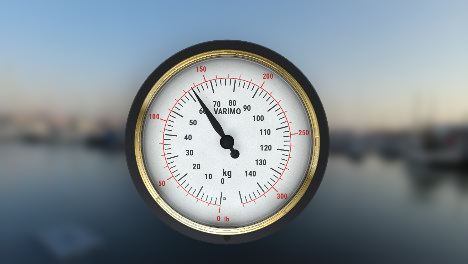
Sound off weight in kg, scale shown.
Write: 62 kg
